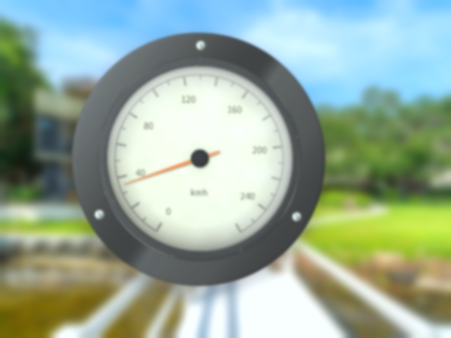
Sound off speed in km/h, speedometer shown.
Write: 35 km/h
